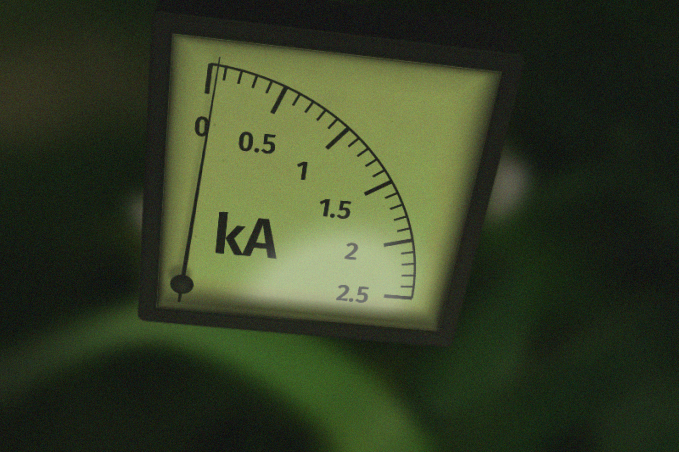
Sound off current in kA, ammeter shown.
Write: 0.05 kA
